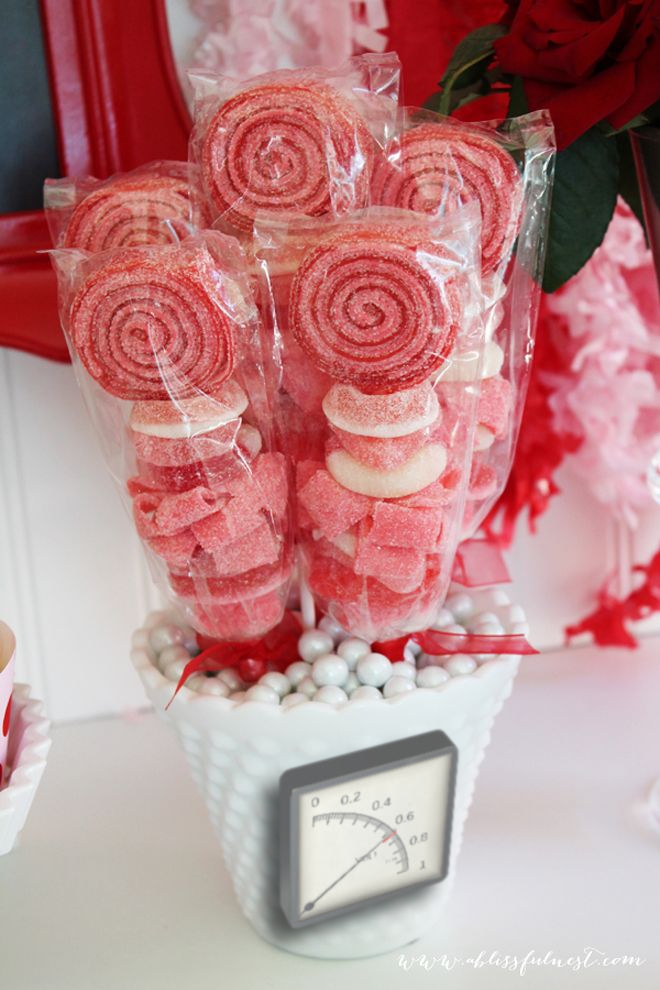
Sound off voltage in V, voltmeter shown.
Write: 0.6 V
